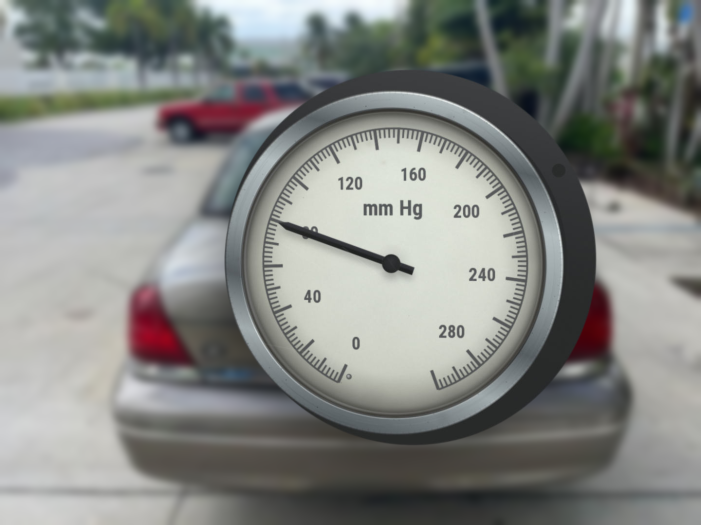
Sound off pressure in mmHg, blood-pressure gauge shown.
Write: 80 mmHg
